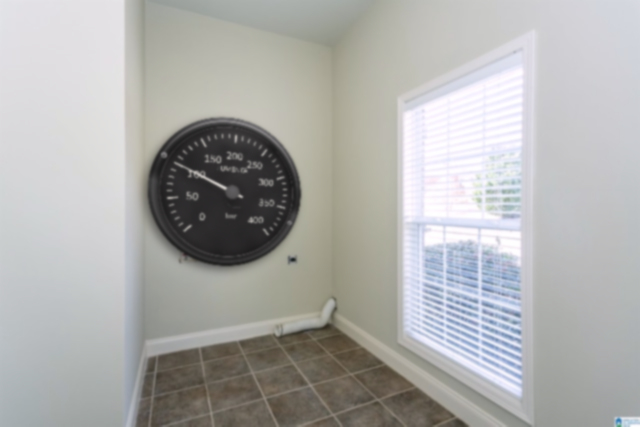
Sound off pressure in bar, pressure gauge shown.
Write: 100 bar
